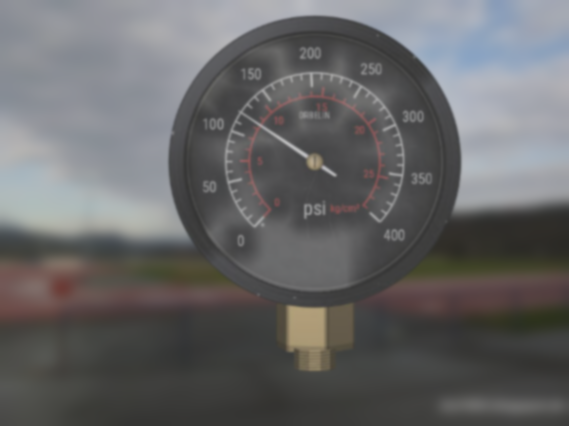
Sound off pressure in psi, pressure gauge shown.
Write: 120 psi
